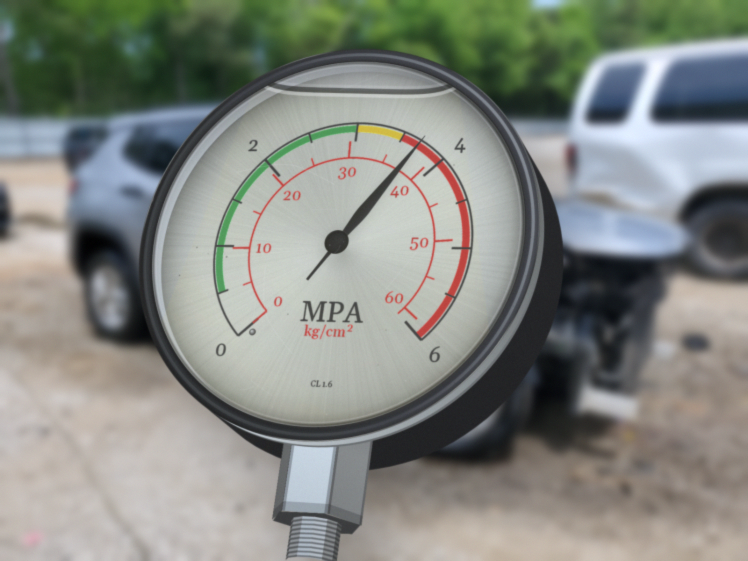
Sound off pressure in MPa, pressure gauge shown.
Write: 3.75 MPa
